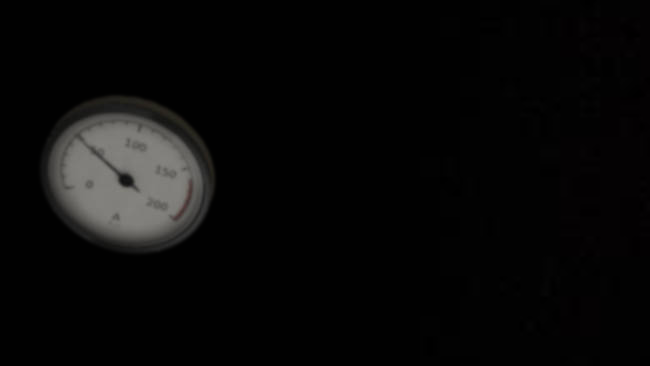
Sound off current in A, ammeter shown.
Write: 50 A
